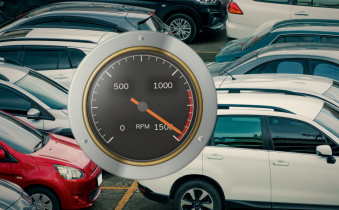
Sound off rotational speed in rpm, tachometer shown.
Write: 1450 rpm
